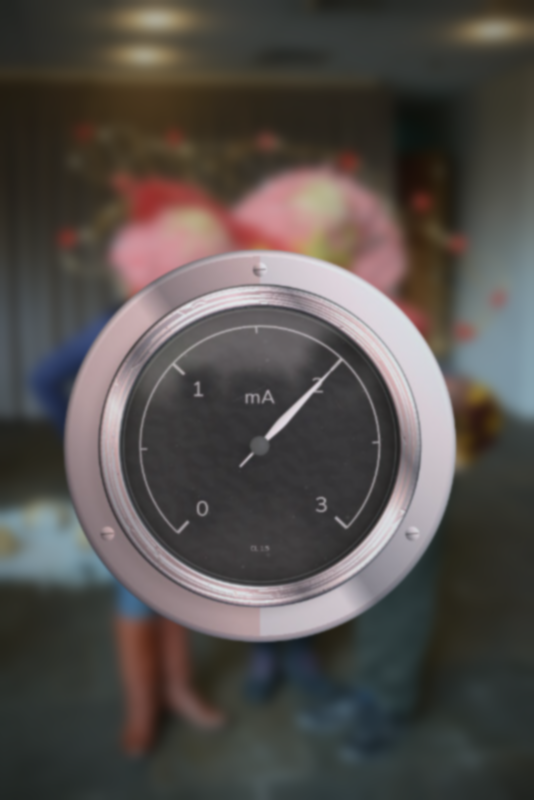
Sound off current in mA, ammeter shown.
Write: 2 mA
